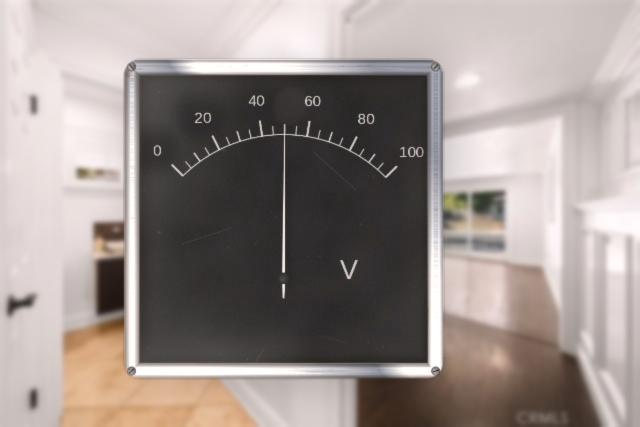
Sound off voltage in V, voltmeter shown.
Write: 50 V
